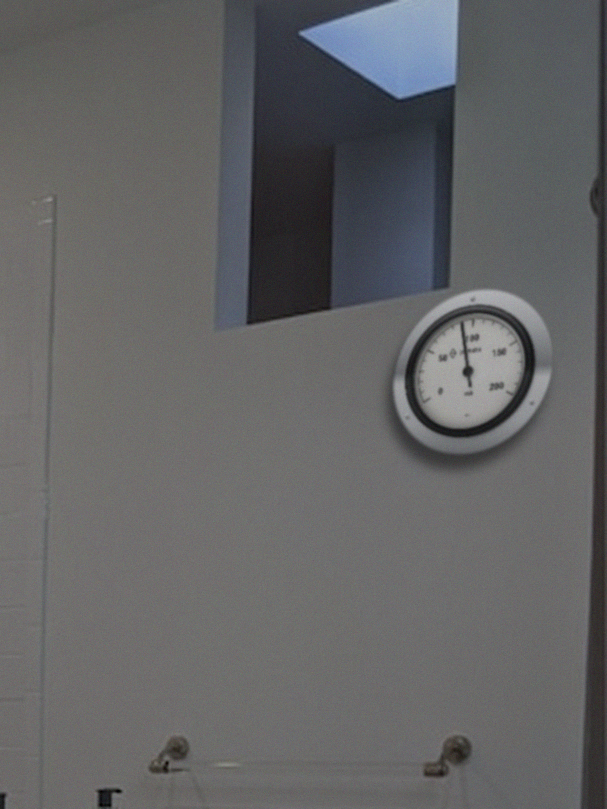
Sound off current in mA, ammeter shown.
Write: 90 mA
